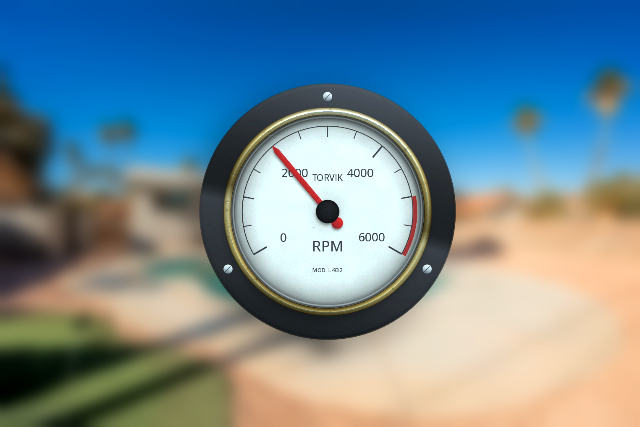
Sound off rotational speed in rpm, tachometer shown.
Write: 2000 rpm
